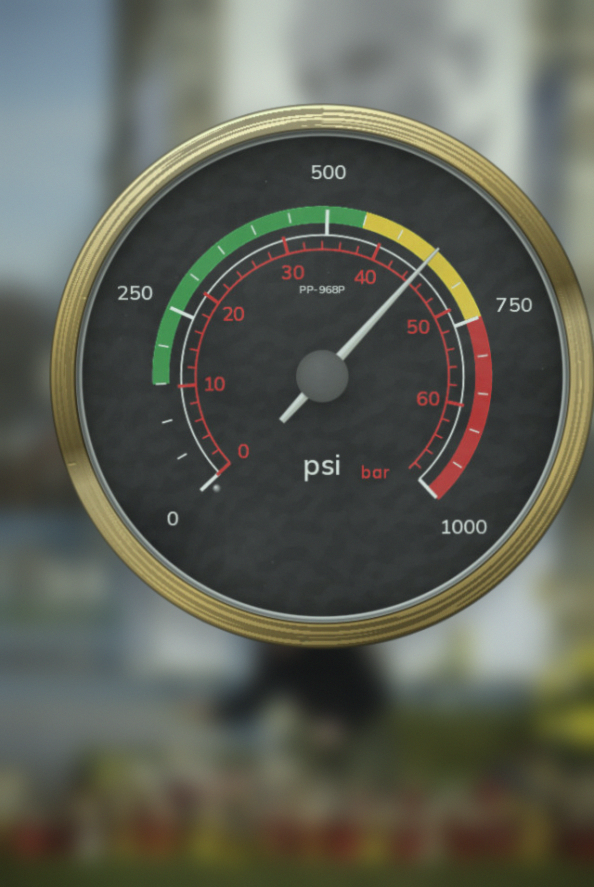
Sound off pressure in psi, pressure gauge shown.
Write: 650 psi
